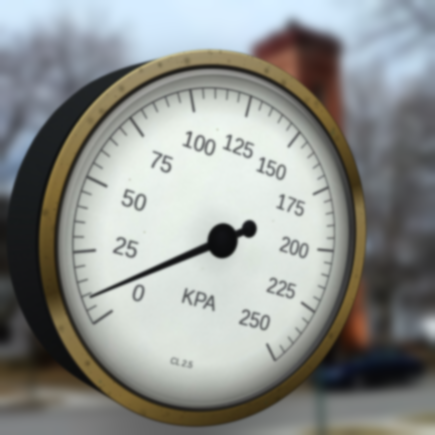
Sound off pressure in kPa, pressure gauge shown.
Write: 10 kPa
